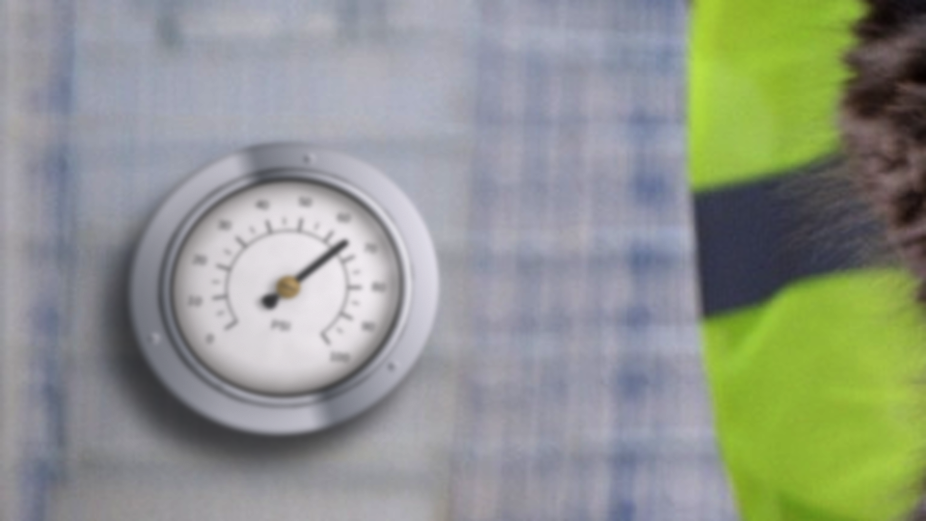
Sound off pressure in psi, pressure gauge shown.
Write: 65 psi
